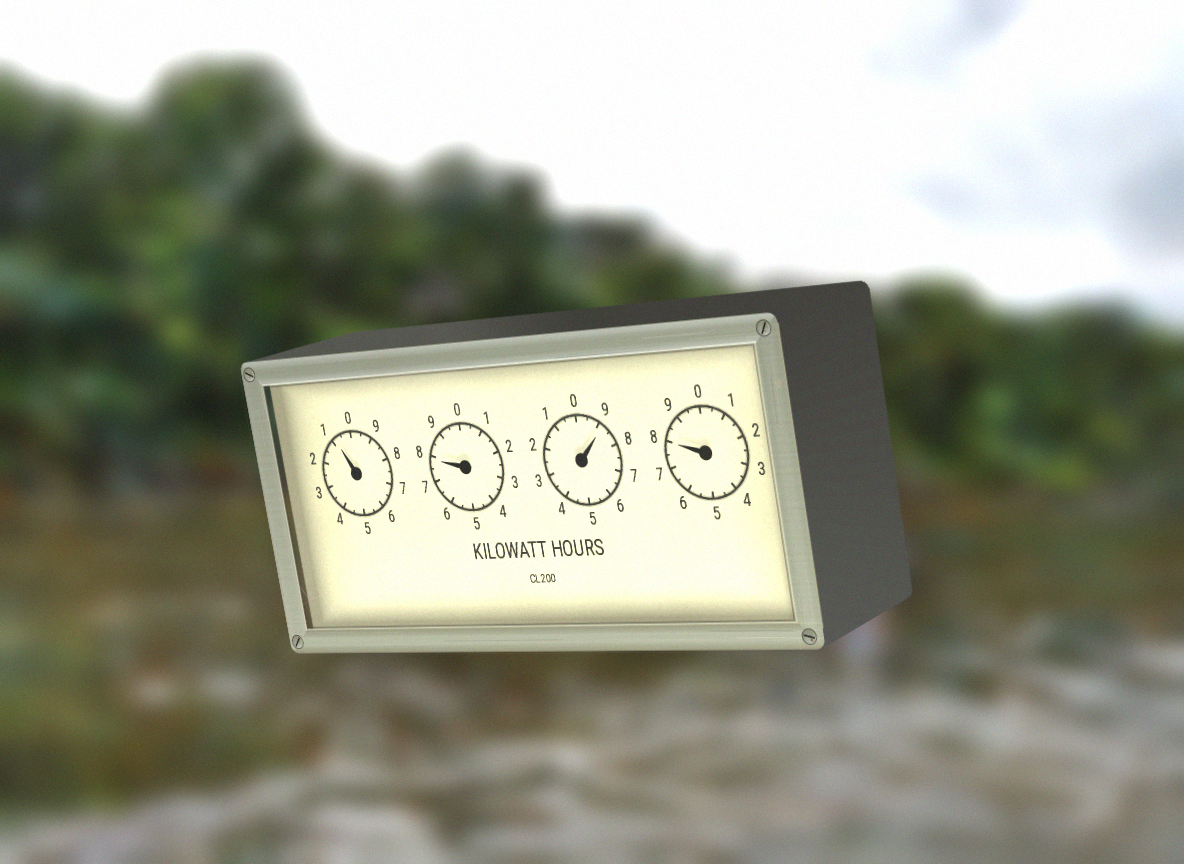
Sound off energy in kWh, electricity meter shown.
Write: 788 kWh
